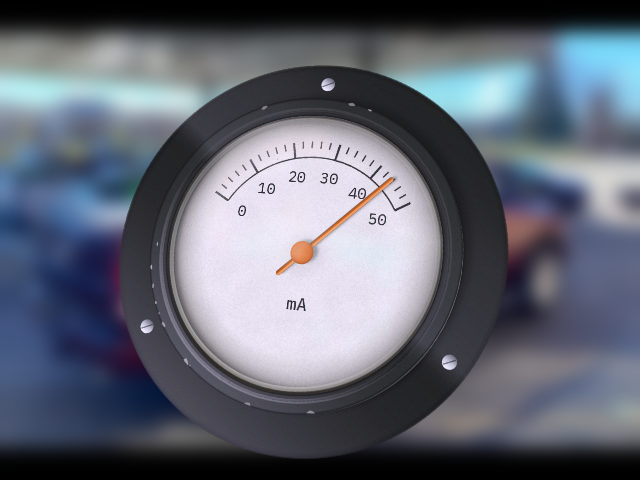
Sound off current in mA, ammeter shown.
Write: 44 mA
